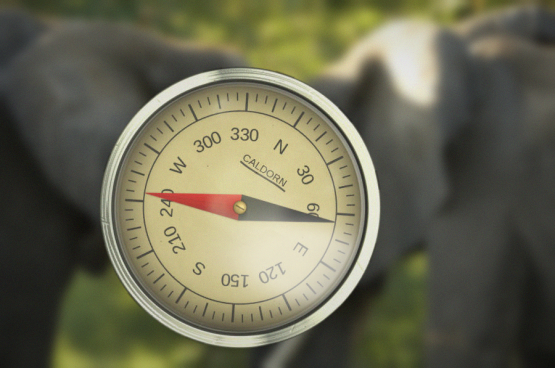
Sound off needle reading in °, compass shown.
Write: 245 °
